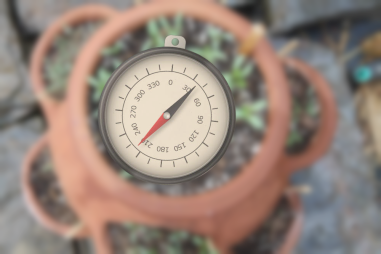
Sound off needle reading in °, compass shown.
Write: 217.5 °
